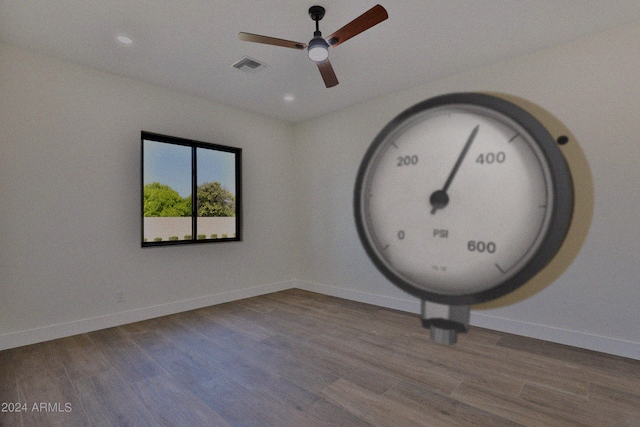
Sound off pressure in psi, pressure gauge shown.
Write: 350 psi
